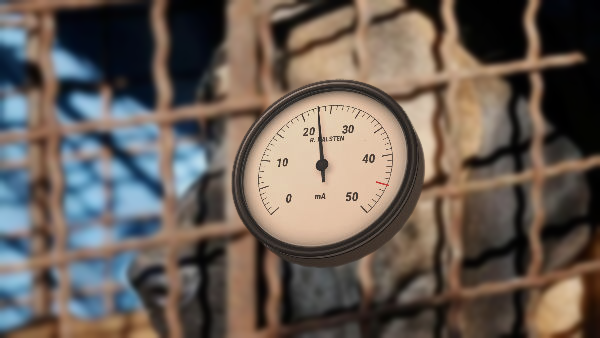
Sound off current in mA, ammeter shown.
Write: 23 mA
